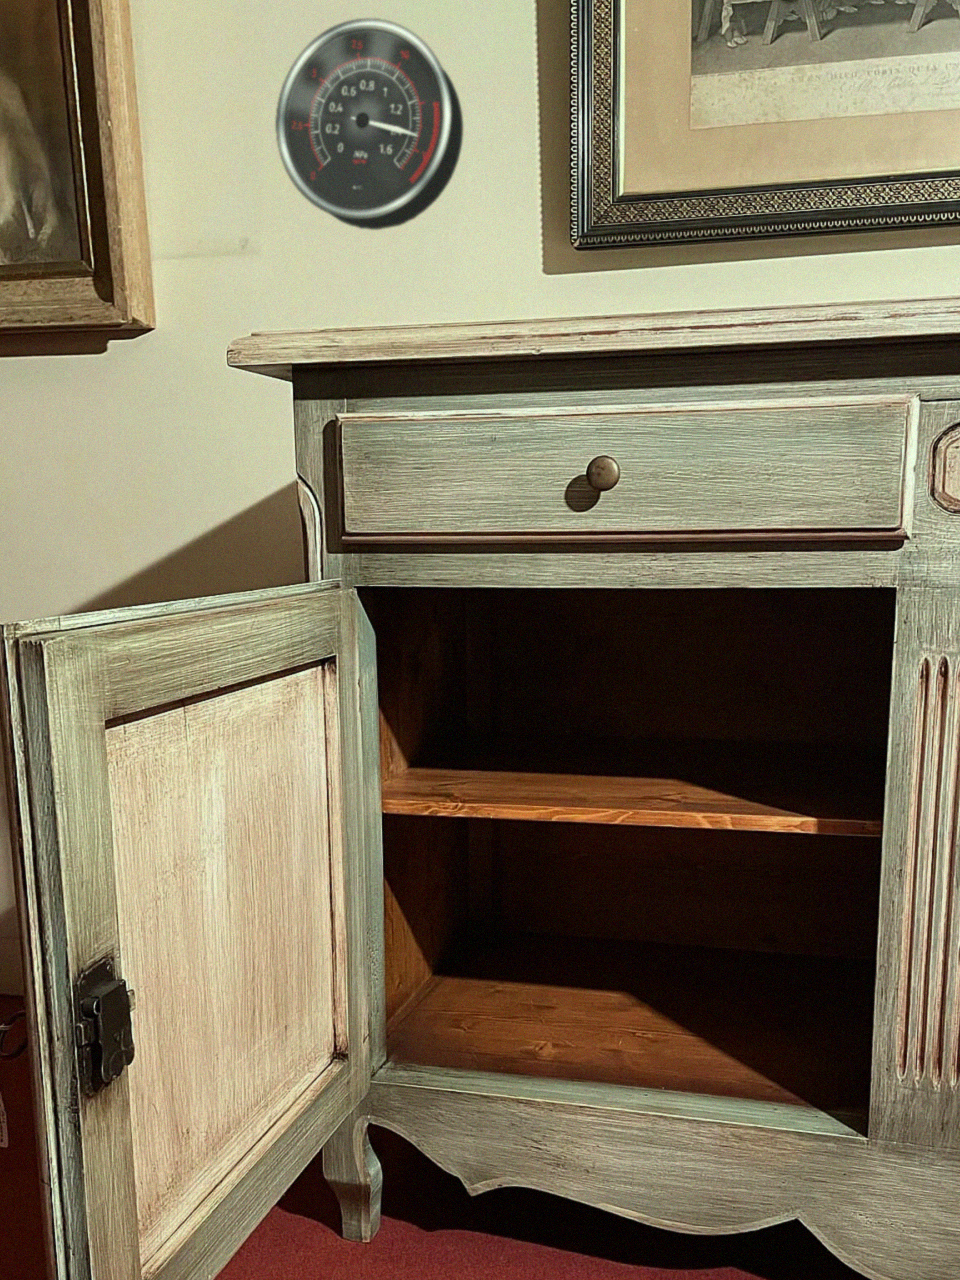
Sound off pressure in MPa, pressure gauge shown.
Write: 1.4 MPa
